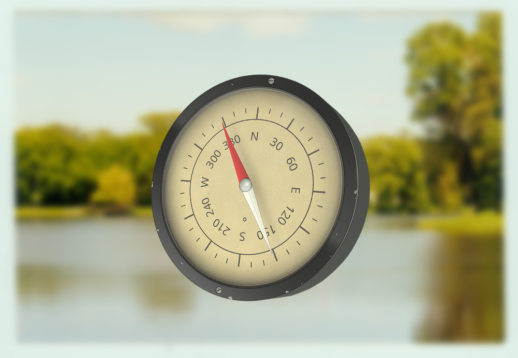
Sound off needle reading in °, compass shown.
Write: 330 °
